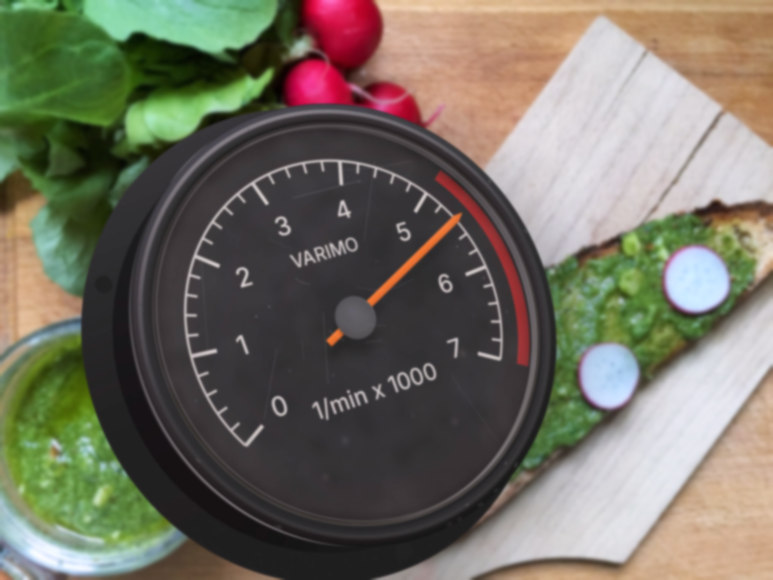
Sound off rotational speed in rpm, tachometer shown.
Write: 5400 rpm
